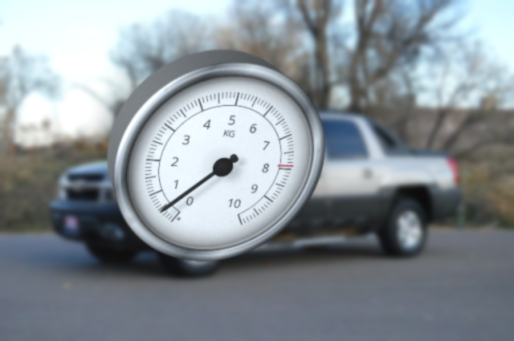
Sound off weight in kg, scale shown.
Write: 0.5 kg
